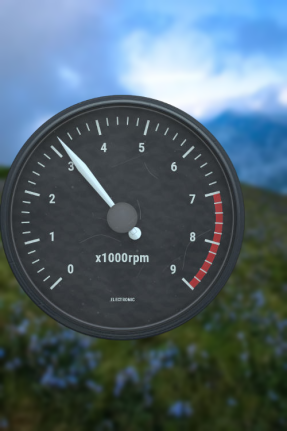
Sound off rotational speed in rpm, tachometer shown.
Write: 3200 rpm
